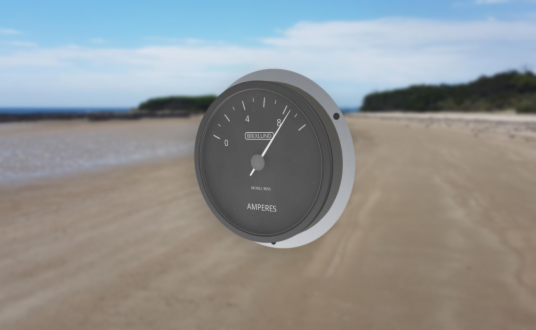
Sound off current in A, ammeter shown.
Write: 8.5 A
